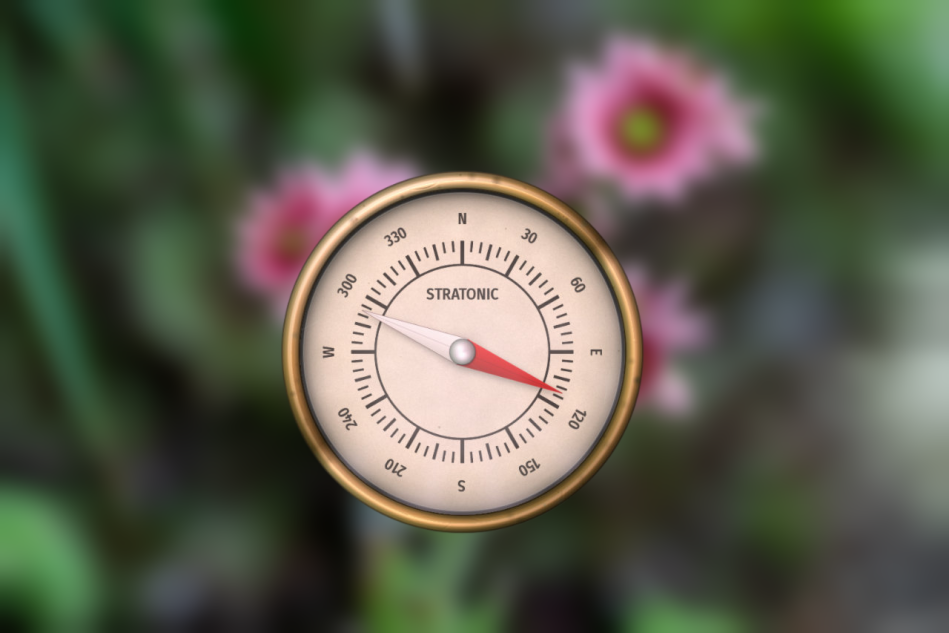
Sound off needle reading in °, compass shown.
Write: 112.5 °
